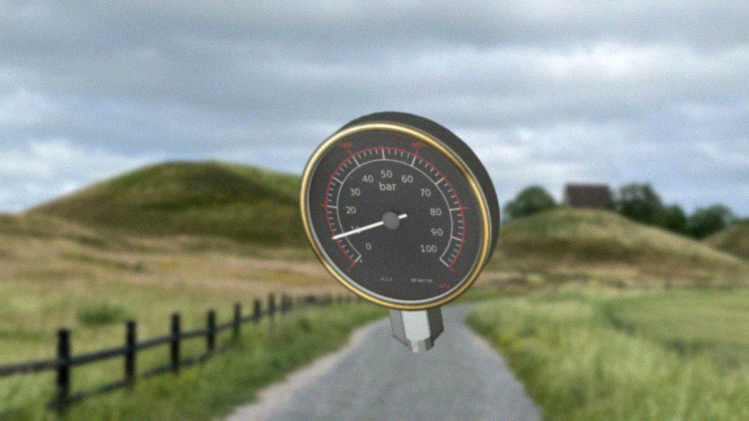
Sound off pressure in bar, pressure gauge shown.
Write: 10 bar
